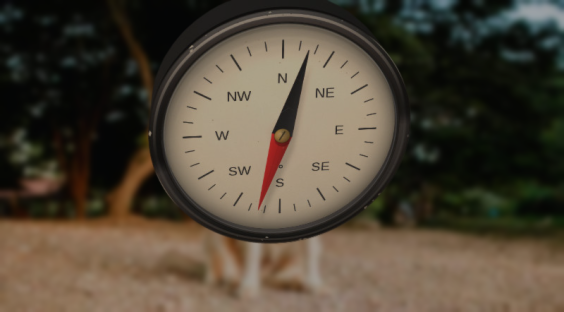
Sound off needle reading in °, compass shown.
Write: 195 °
